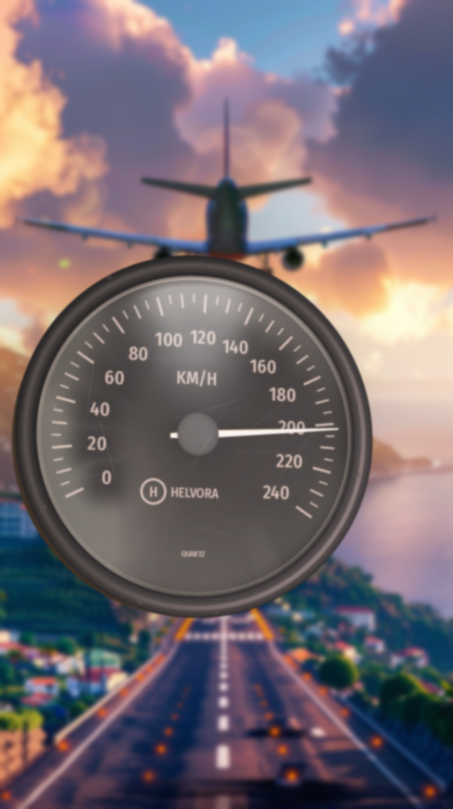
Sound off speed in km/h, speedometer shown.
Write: 202.5 km/h
